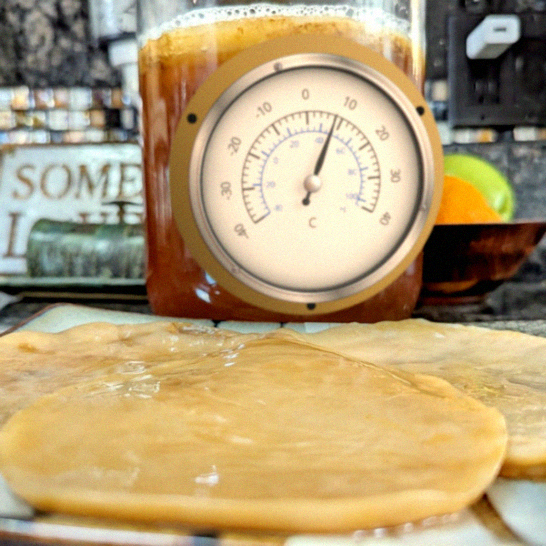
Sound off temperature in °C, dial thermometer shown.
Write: 8 °C
